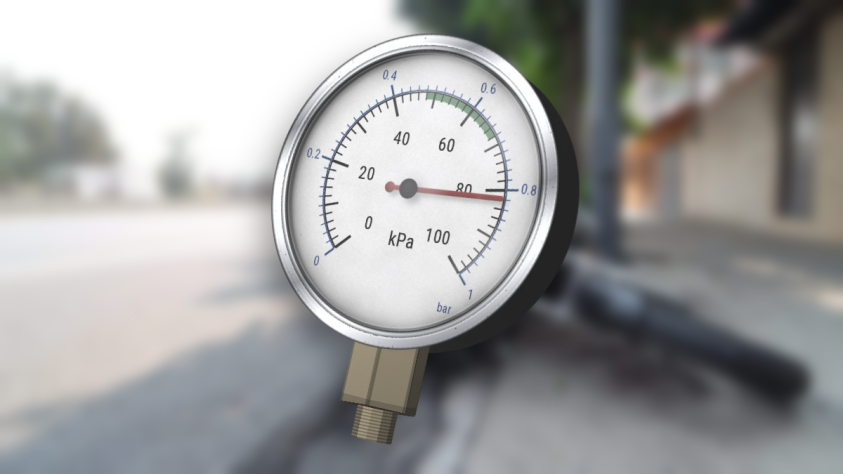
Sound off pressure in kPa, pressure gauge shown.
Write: 82 kPa
